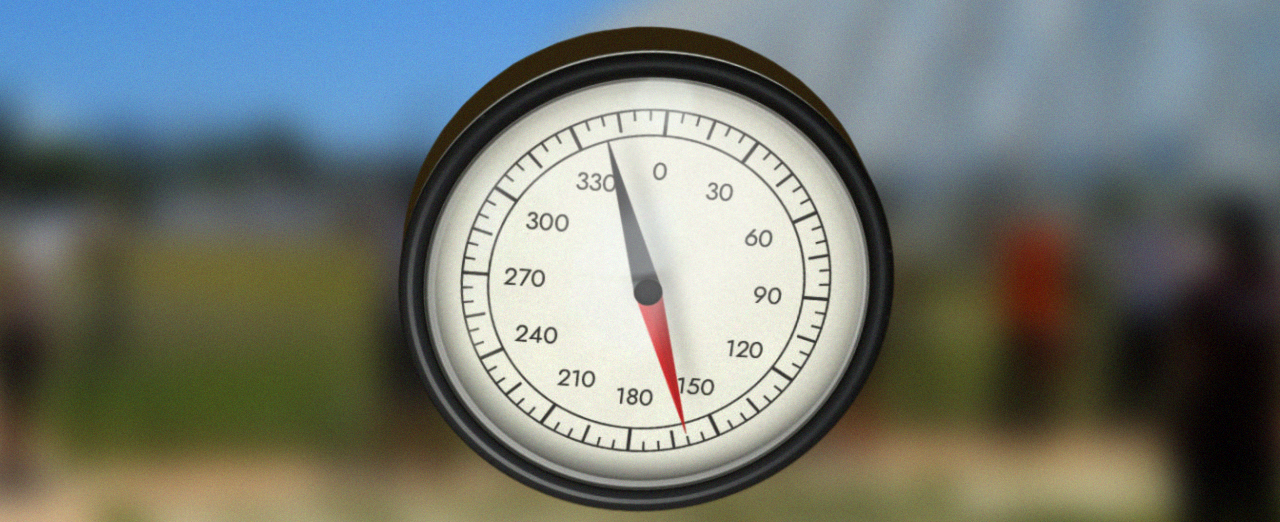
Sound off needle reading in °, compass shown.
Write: 160 °
